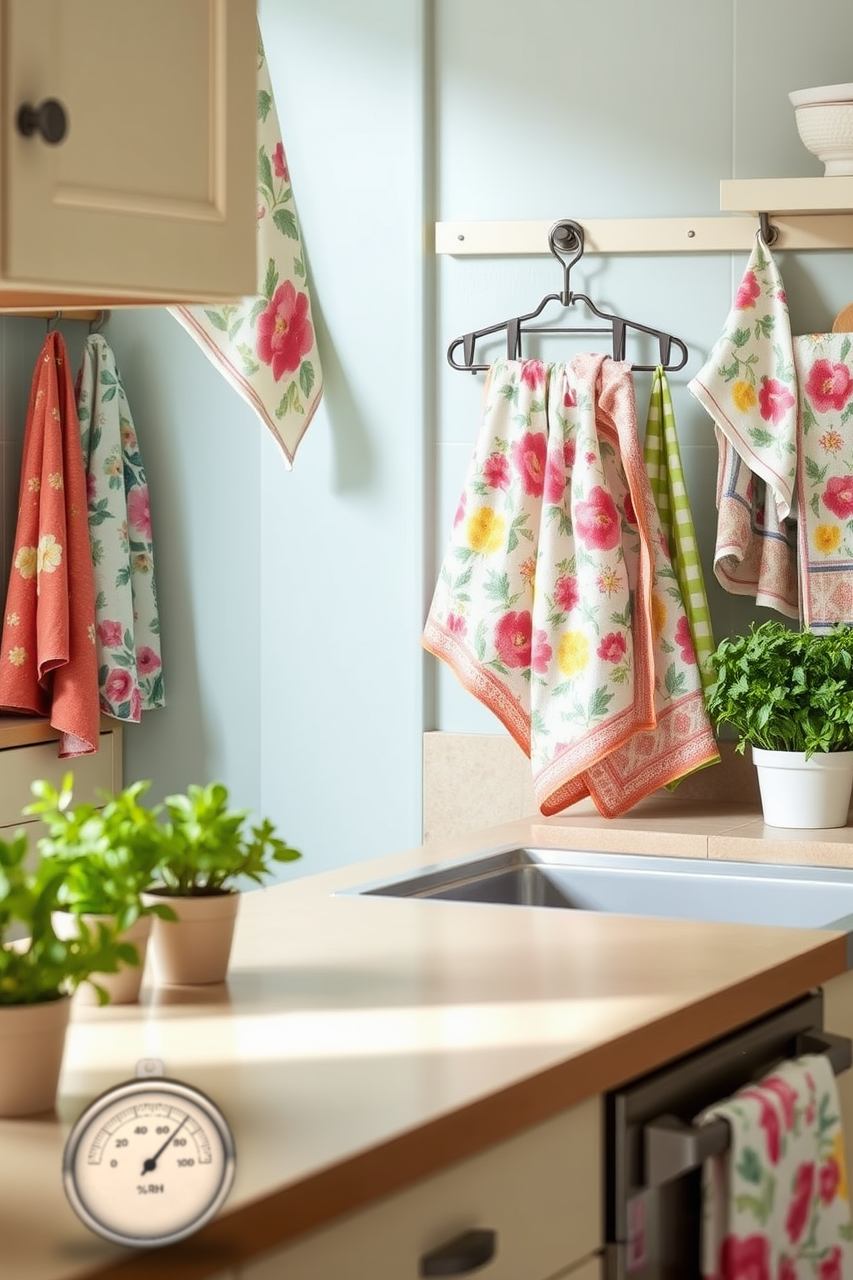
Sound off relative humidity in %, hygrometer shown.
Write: 70 %
